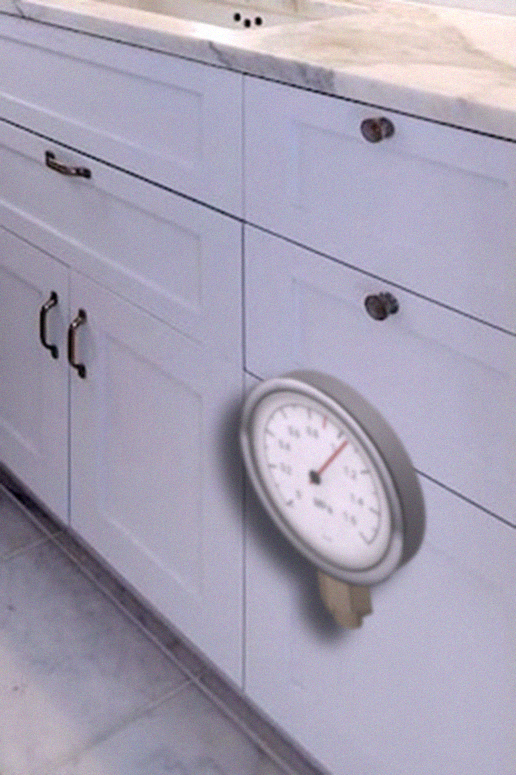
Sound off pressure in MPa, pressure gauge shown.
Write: 1.05 MPa
